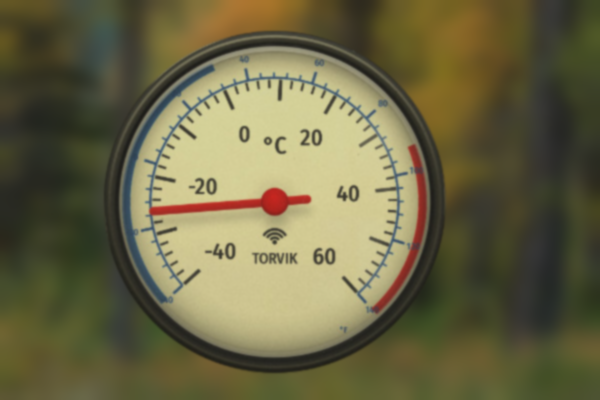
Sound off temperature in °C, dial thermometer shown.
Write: -26 °C
